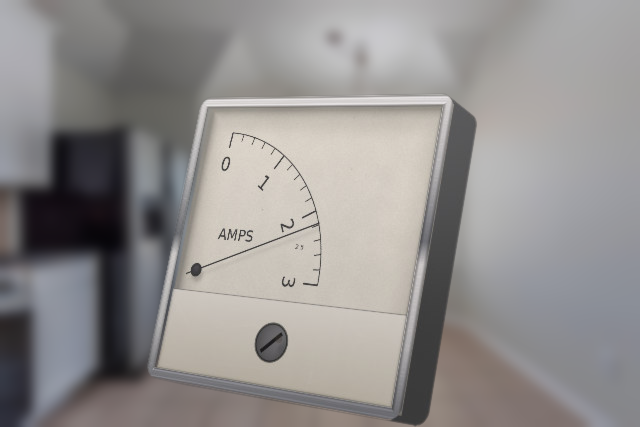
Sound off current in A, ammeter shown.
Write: 2.2 A
